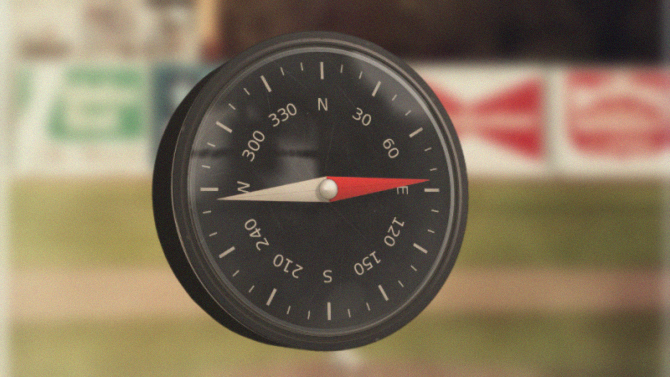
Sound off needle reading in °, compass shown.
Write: 85 °
